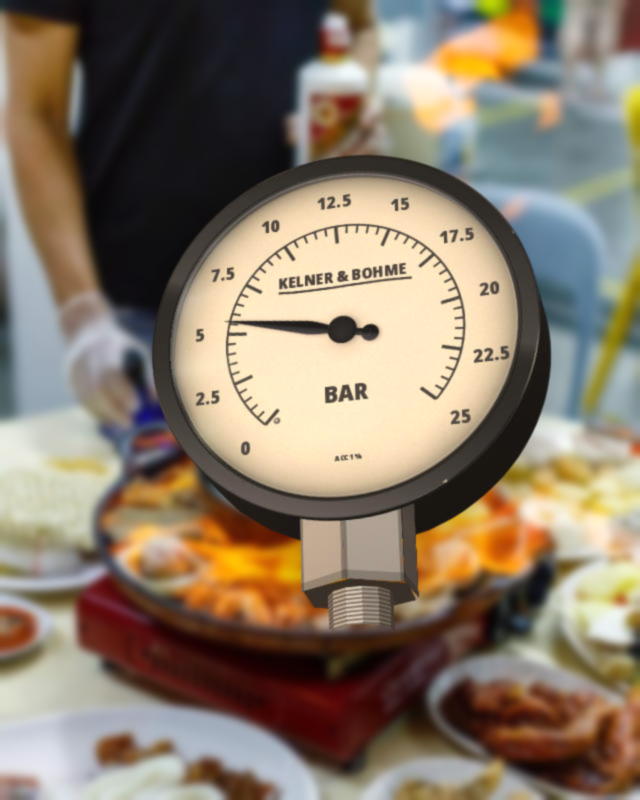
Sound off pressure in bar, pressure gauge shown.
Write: 5.5 bar
